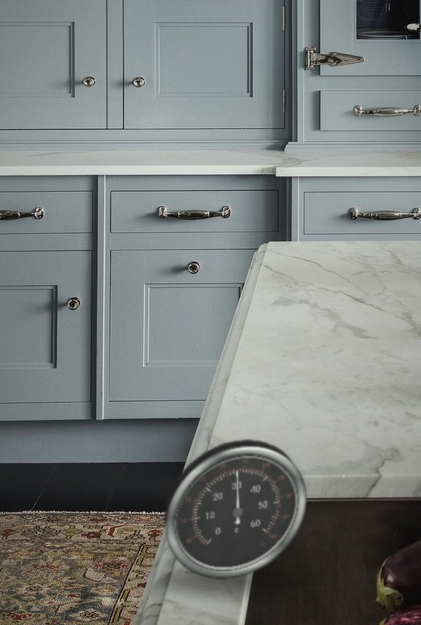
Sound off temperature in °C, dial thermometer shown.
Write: 30 °C
